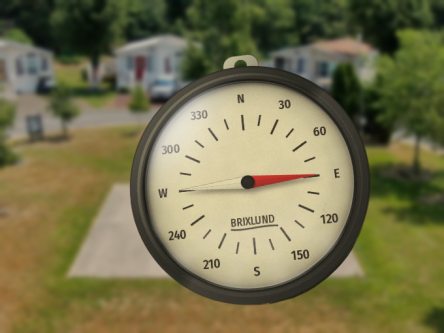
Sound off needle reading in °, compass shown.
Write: 90 °
